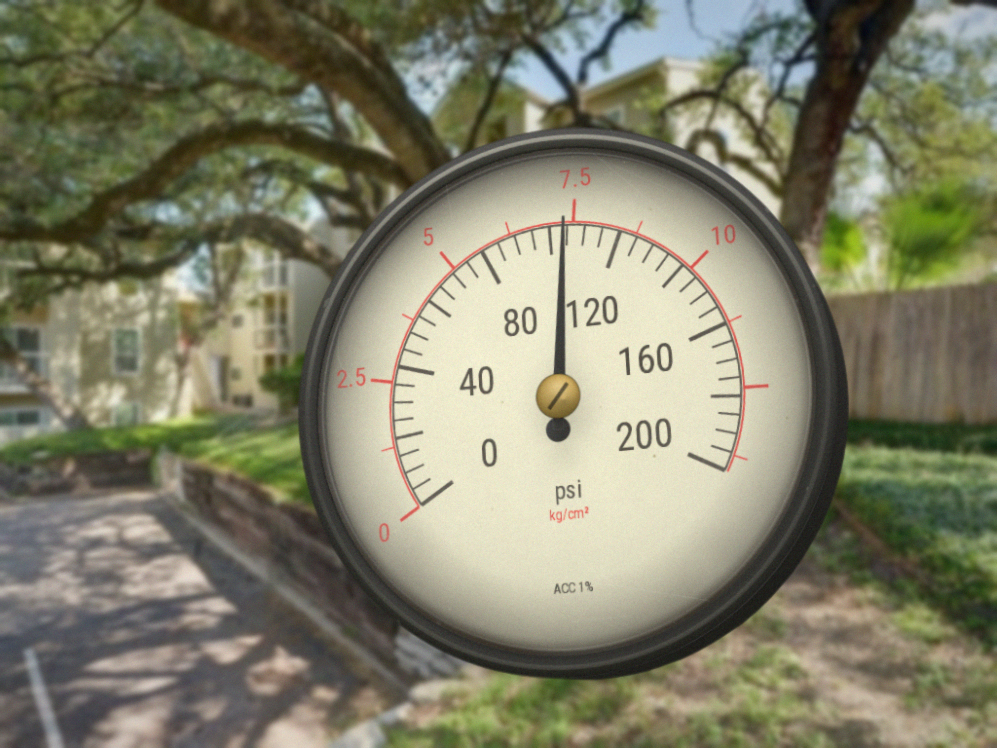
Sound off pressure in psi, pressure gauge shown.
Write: 105 psi
